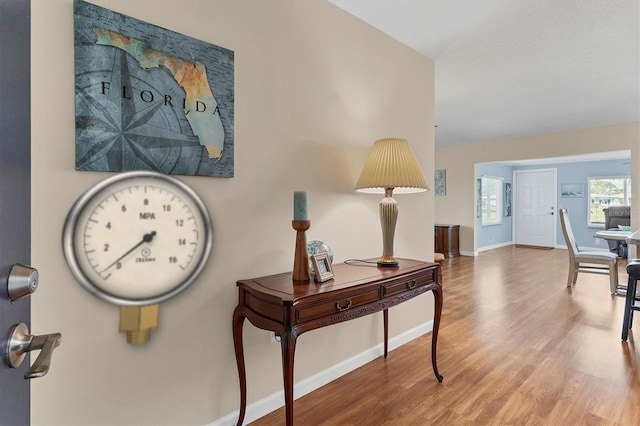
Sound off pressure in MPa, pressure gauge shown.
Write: 0.5 MPa
